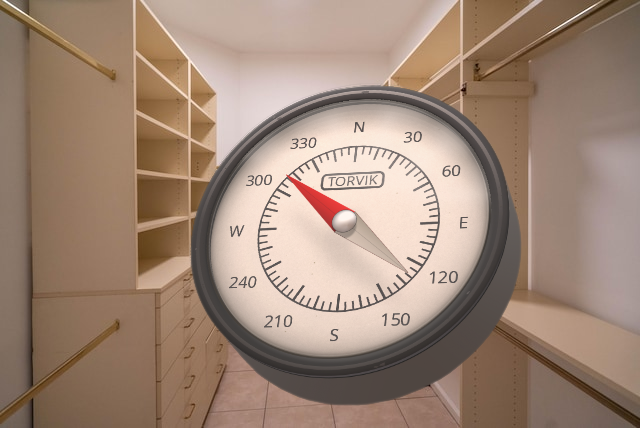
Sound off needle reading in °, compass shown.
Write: 310 °
